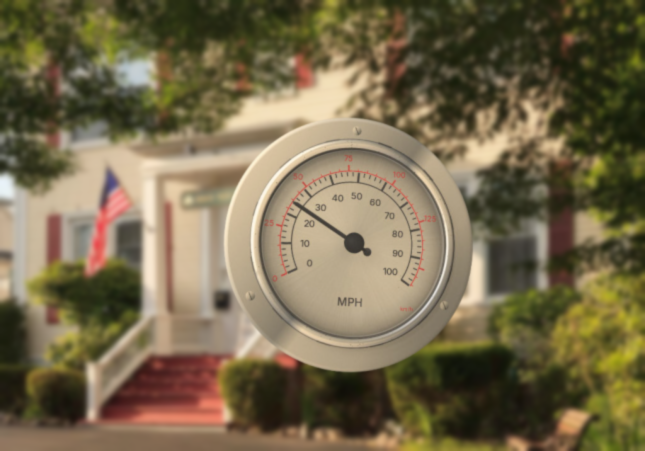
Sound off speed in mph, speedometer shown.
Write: 24 mph
